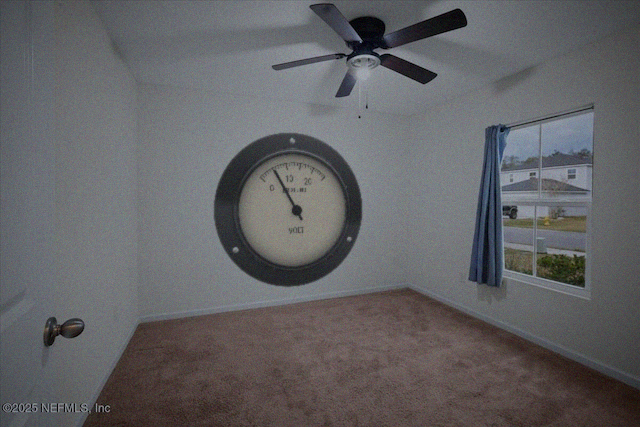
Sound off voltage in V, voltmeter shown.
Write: 5 V
